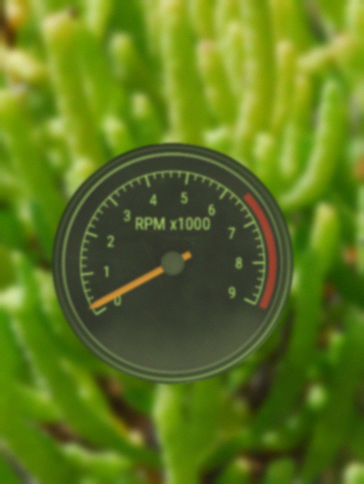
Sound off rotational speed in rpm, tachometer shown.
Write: 200 rpm
